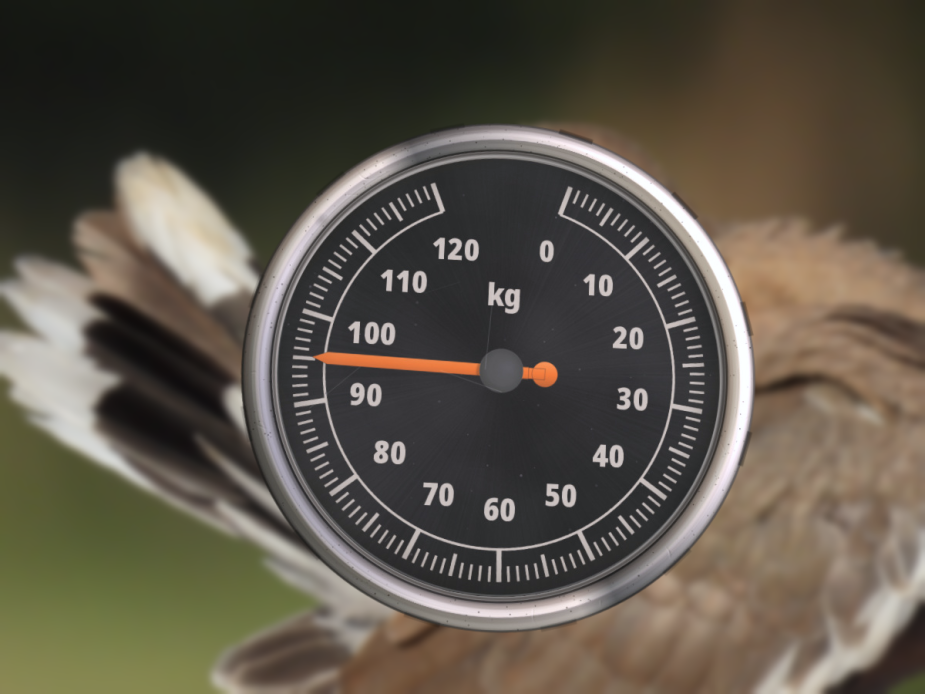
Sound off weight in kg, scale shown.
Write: 95 kg
